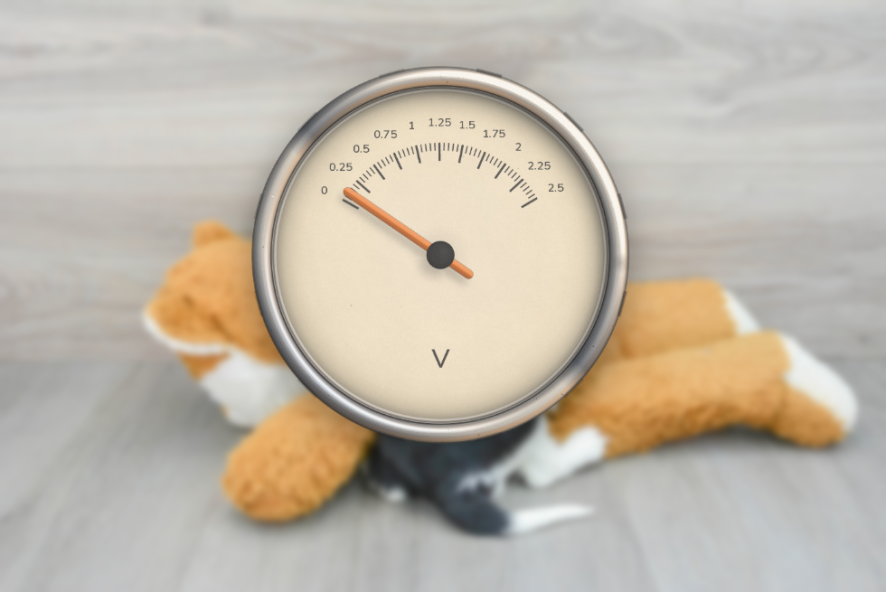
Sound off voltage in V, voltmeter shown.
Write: 0.1 V
